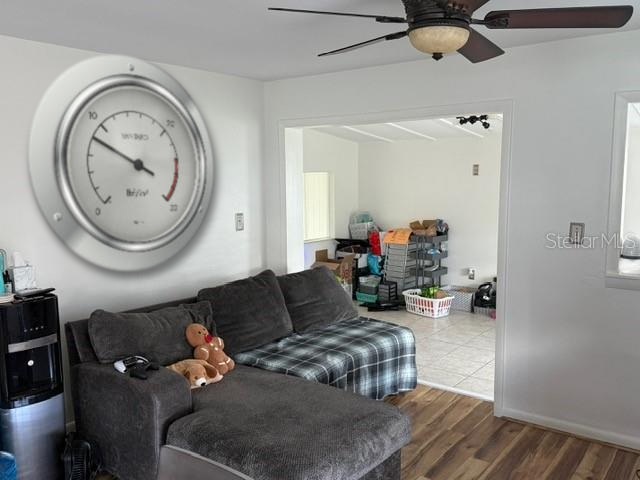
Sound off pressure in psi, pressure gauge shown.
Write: 8 psi
